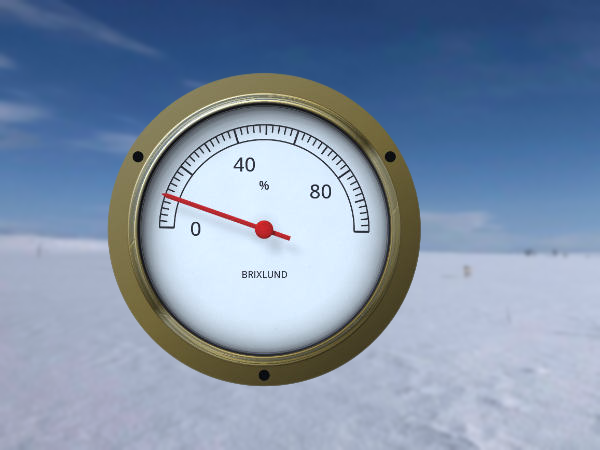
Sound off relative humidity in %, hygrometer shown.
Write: 10 %
